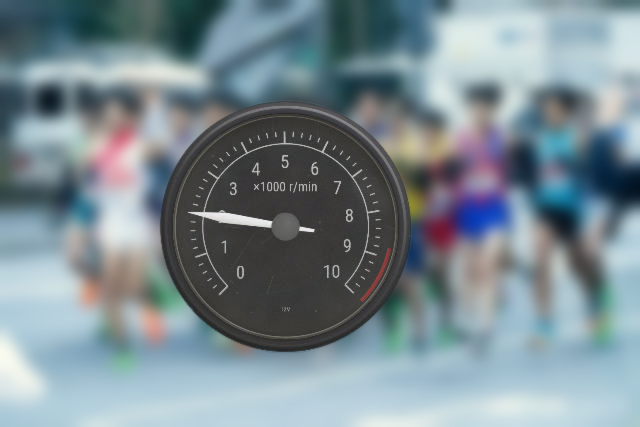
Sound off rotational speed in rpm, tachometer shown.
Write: 2000 rpm
